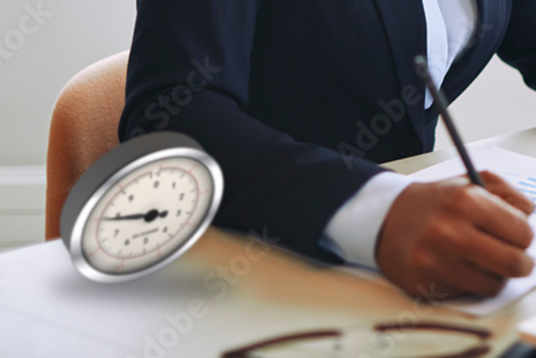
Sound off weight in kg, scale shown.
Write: 8 kg
